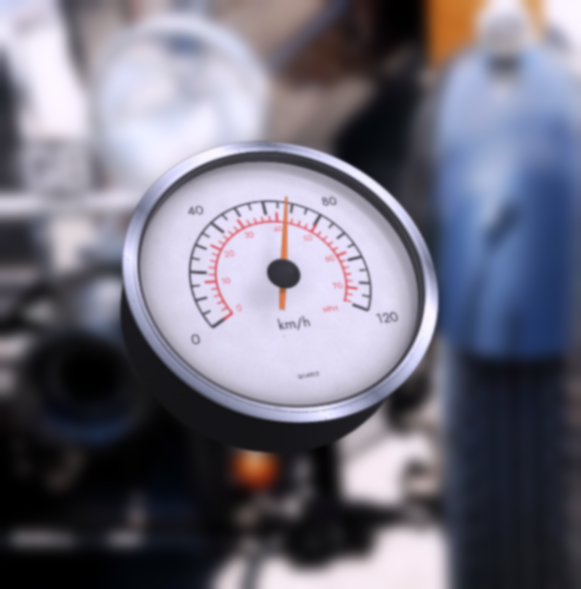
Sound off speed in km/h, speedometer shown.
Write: 67.5 km/h
